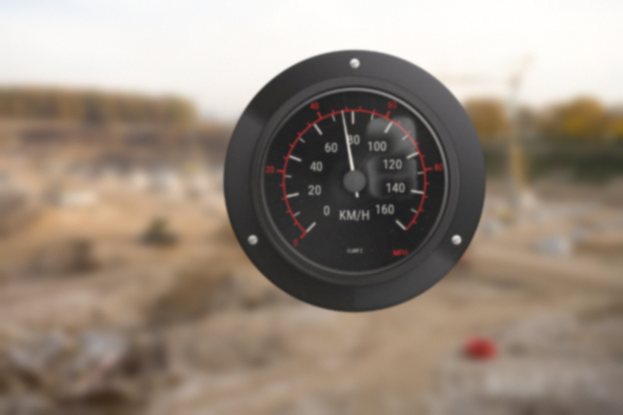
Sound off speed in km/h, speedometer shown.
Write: 75 km/h
